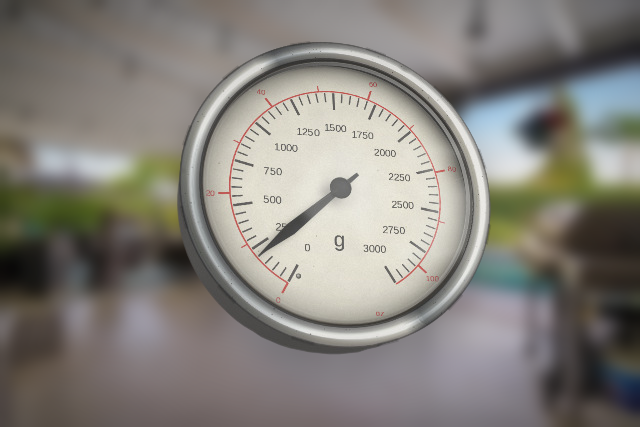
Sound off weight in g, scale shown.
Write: 200 g
